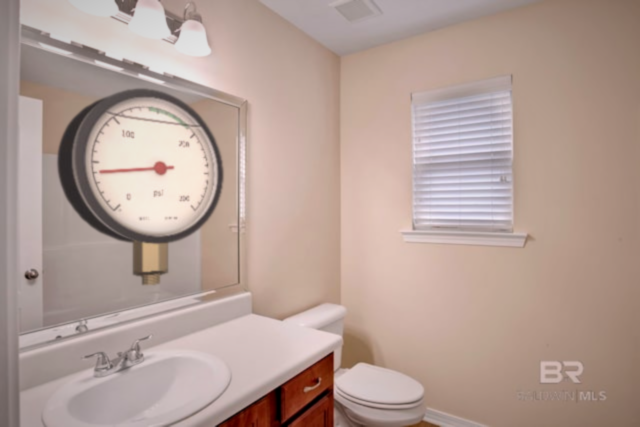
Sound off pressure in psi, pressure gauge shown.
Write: 40 psi
